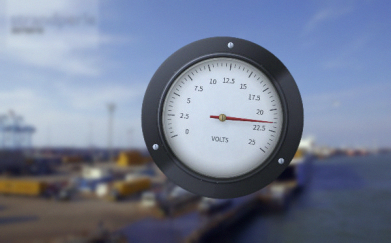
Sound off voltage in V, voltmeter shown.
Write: 21.5 V
